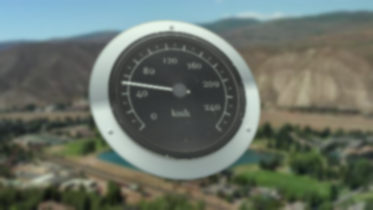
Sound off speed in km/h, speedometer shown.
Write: 50 km/h
